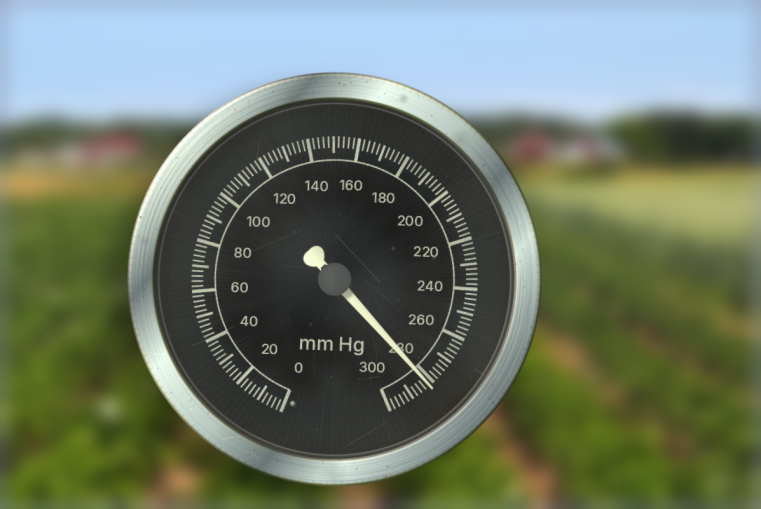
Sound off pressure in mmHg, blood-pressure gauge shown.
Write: 282 mmHg
